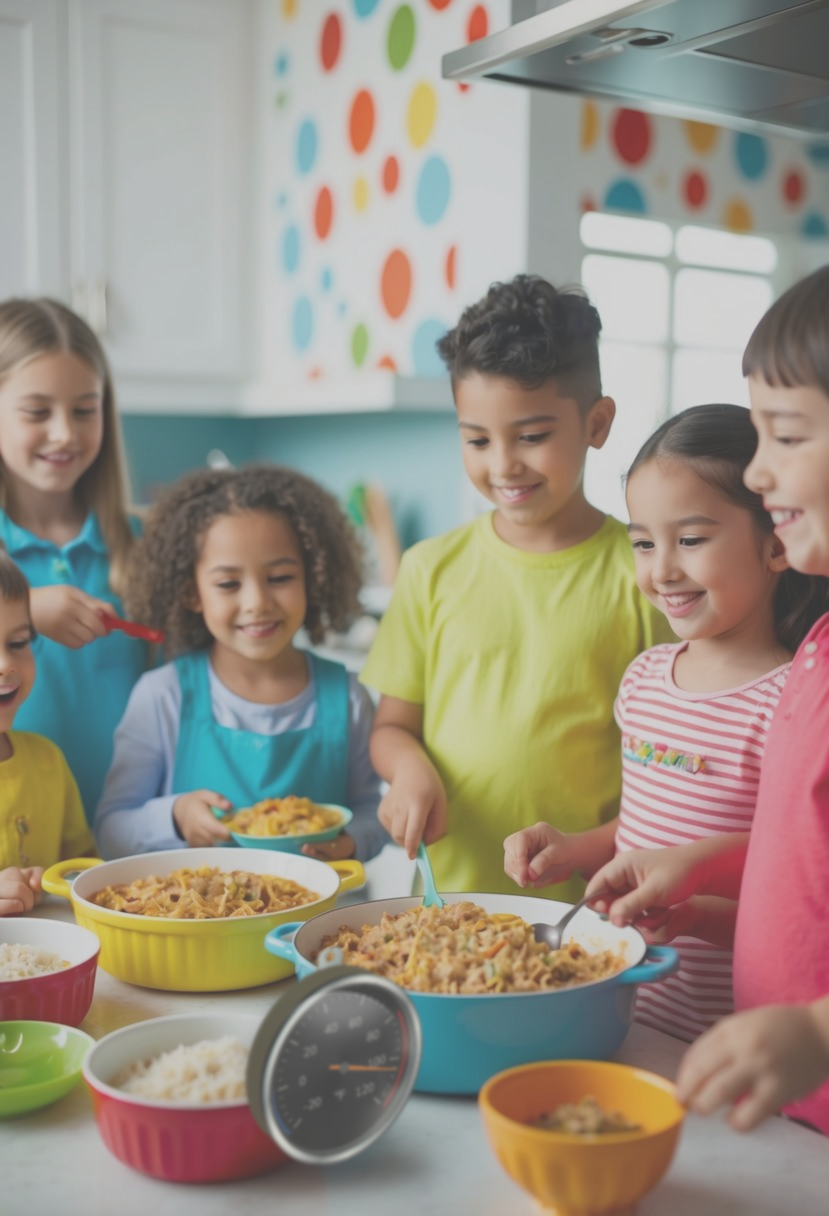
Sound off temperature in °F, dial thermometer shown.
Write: 104 °F
